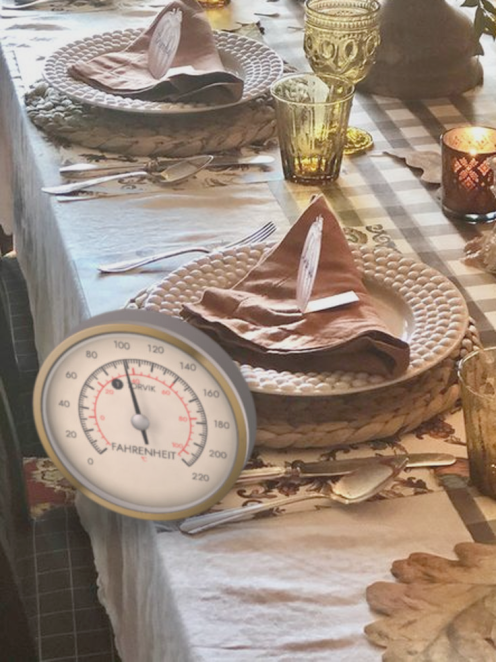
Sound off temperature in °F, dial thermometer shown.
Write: 100 °F
